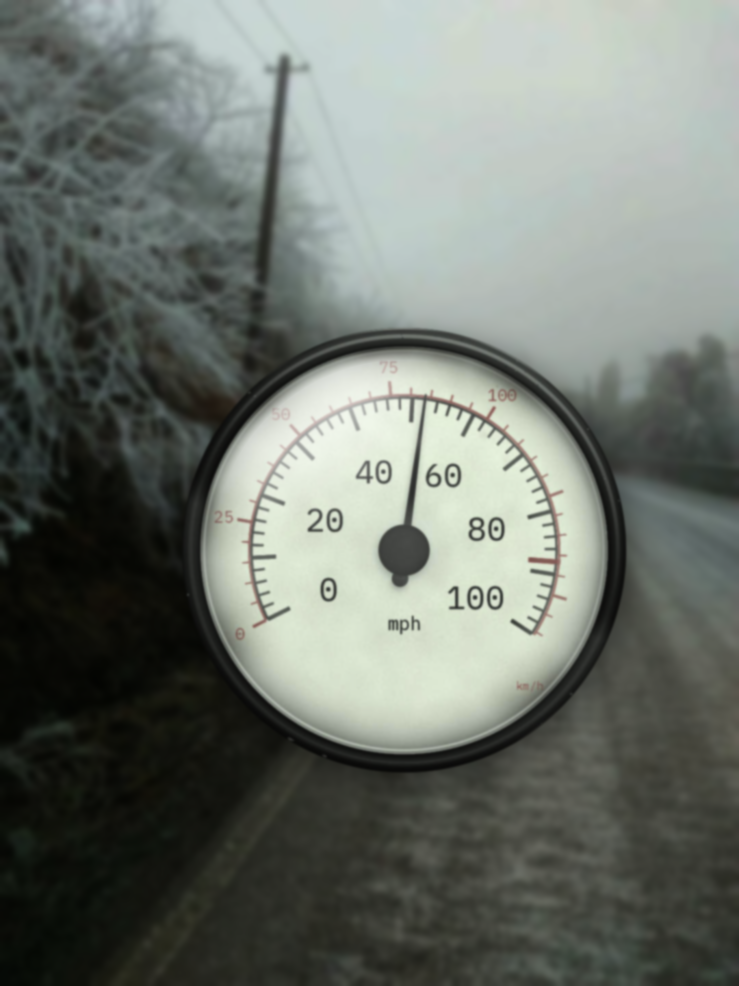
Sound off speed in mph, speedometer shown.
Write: 52 mph
